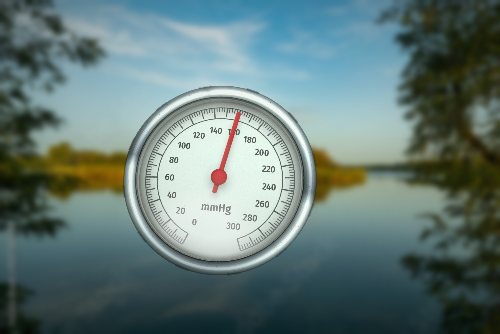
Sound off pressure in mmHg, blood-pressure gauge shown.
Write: 160 mmHg
